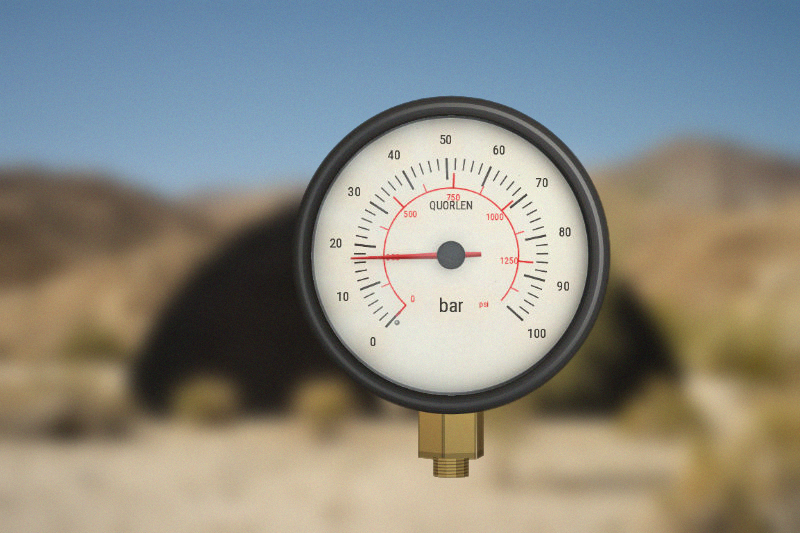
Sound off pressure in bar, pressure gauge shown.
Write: 17 bar
